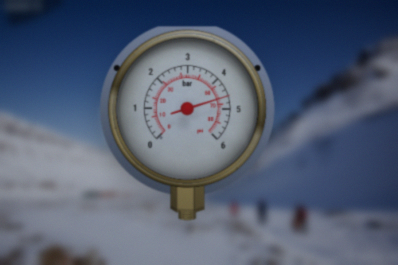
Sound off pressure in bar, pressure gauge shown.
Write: 4.6 bar
